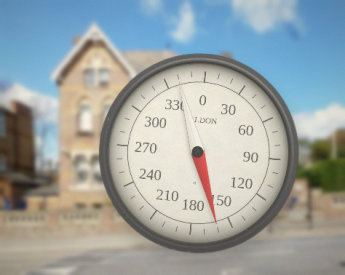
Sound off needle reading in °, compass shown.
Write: 160 °
